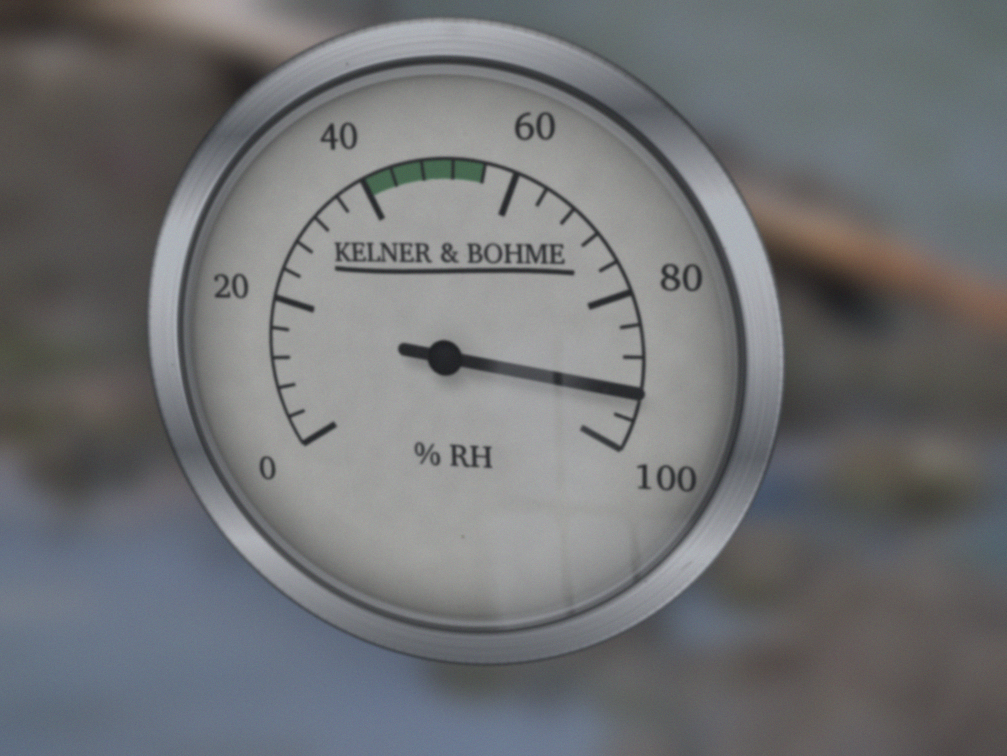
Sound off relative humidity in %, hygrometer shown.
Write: 92 %
